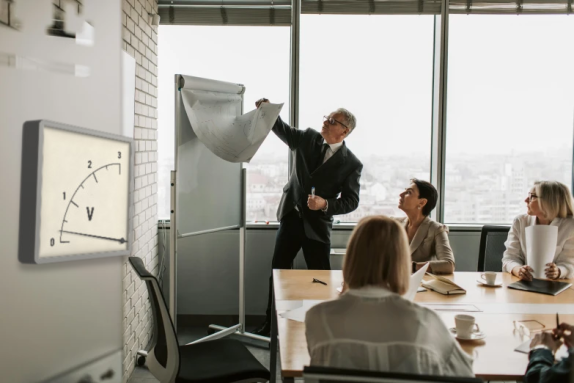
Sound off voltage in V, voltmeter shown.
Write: 0.25 V
